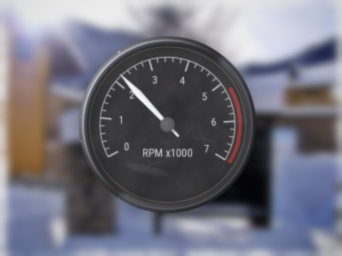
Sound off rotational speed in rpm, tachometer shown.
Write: 2200 rpm
